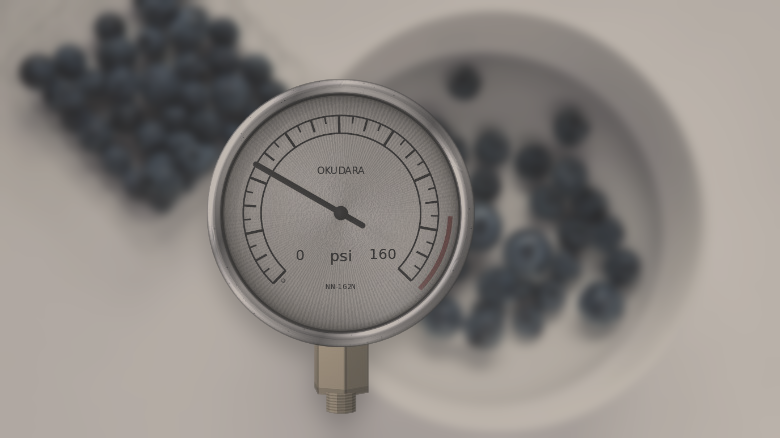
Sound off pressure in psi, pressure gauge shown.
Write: 45 psi
